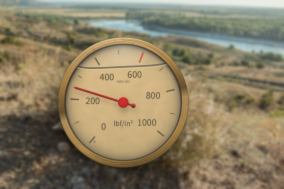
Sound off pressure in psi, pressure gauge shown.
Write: 250 psi
